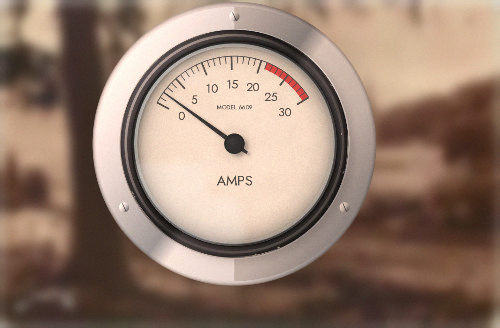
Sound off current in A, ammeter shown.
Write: 2 A
